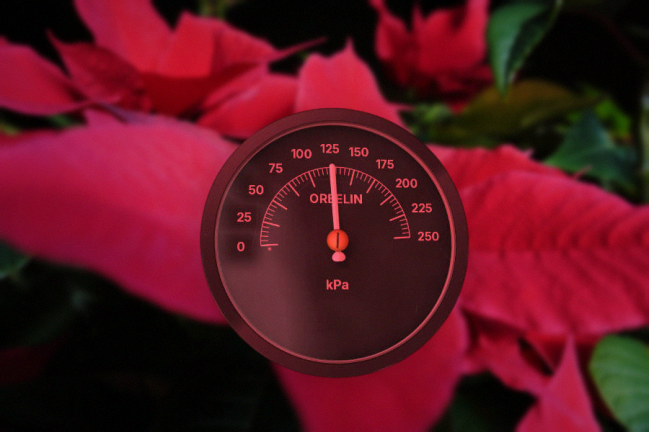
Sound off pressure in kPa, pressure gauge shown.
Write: 125 kPa
